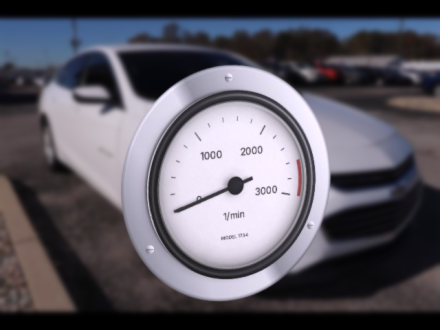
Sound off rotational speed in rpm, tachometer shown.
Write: 0 rpm
